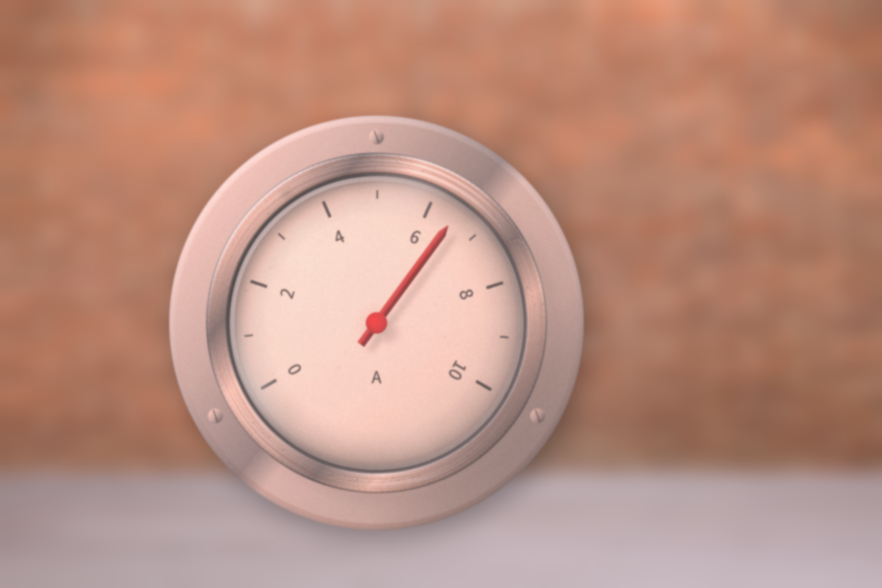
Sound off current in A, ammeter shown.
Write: 6.5 A
